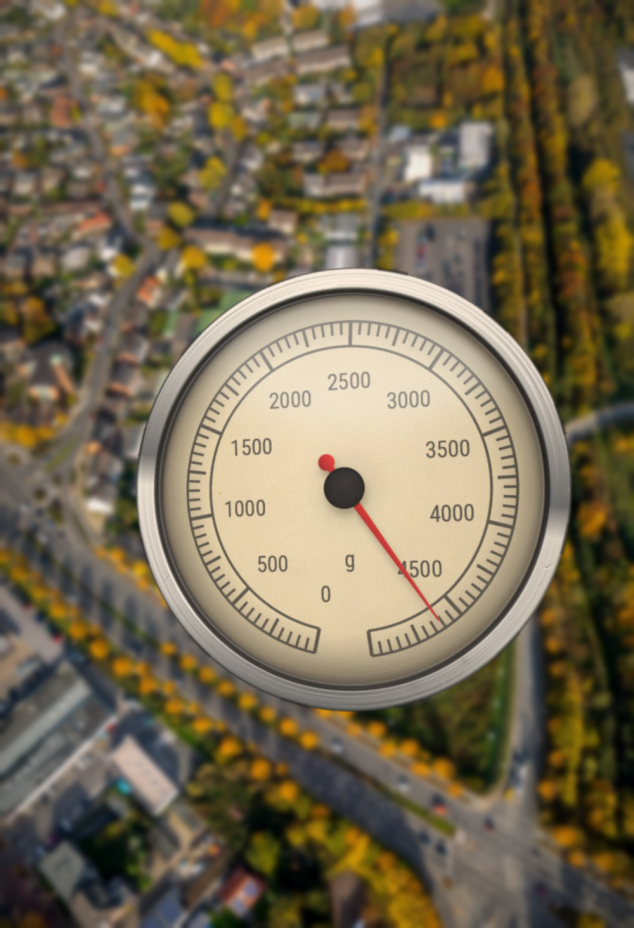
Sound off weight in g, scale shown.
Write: 4600 g
